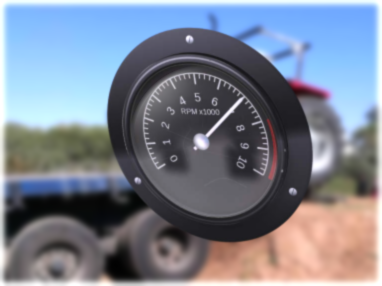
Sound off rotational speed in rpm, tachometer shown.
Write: 7000 rpm
